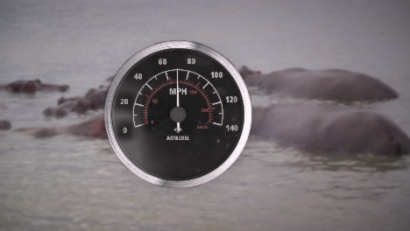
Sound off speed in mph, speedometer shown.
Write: 70 mph
